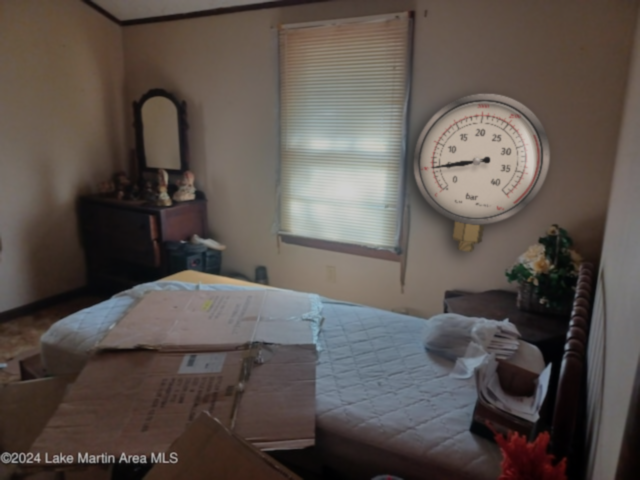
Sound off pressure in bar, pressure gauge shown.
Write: 5 bar
